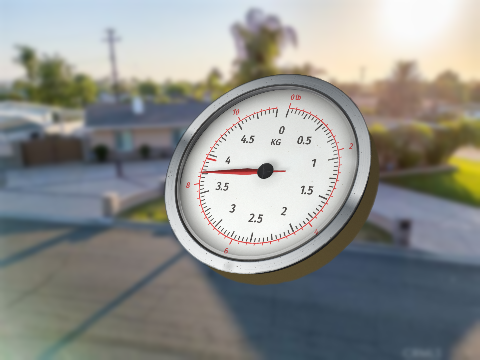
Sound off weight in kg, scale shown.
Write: 3.75 kg
